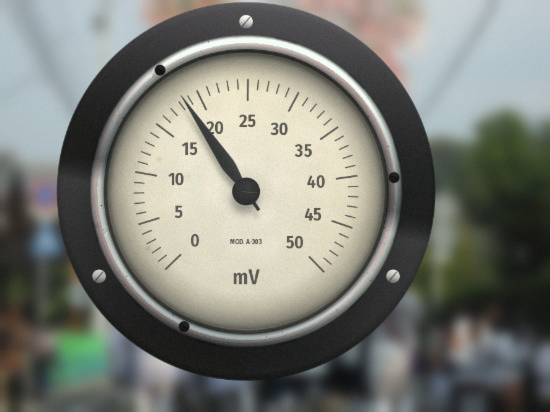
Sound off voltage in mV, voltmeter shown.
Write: 18.5 mV
